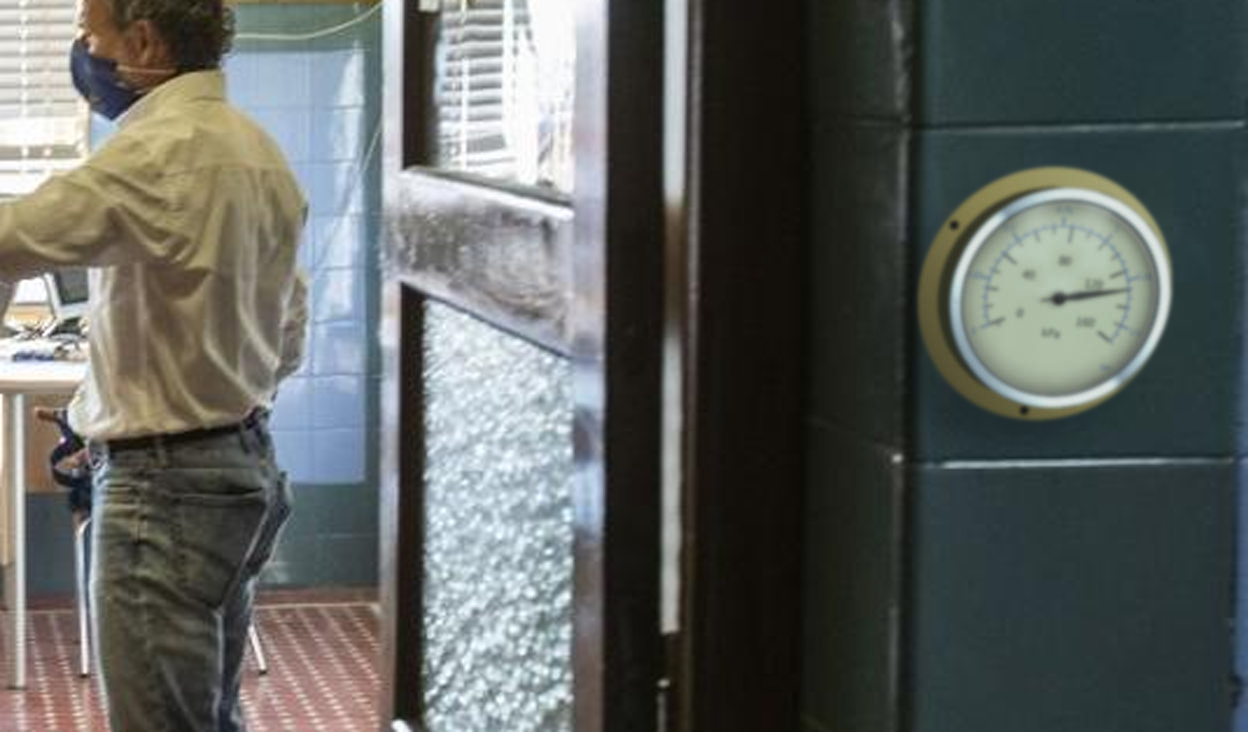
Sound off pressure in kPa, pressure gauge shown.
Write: 130 kPa
